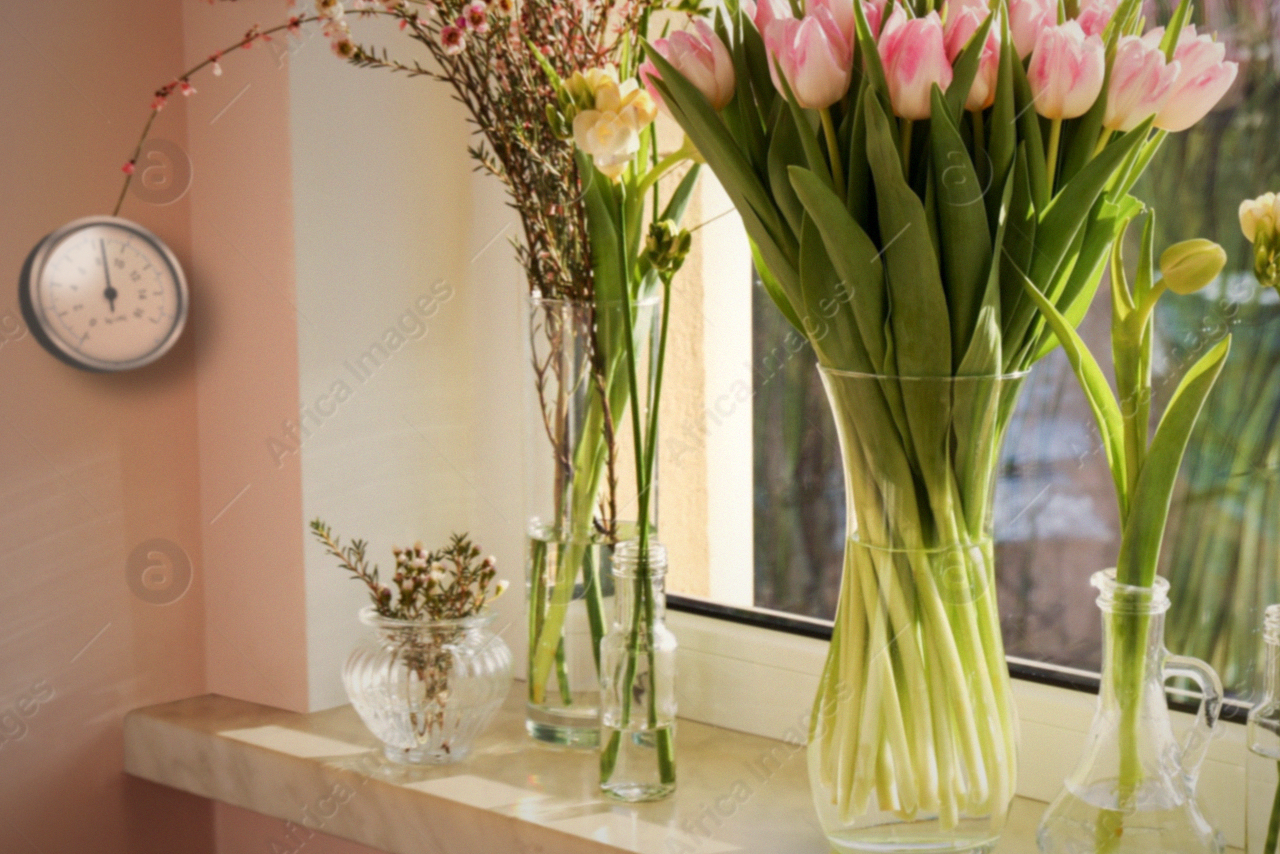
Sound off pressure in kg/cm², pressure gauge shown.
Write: 8.5 kg/cm²
